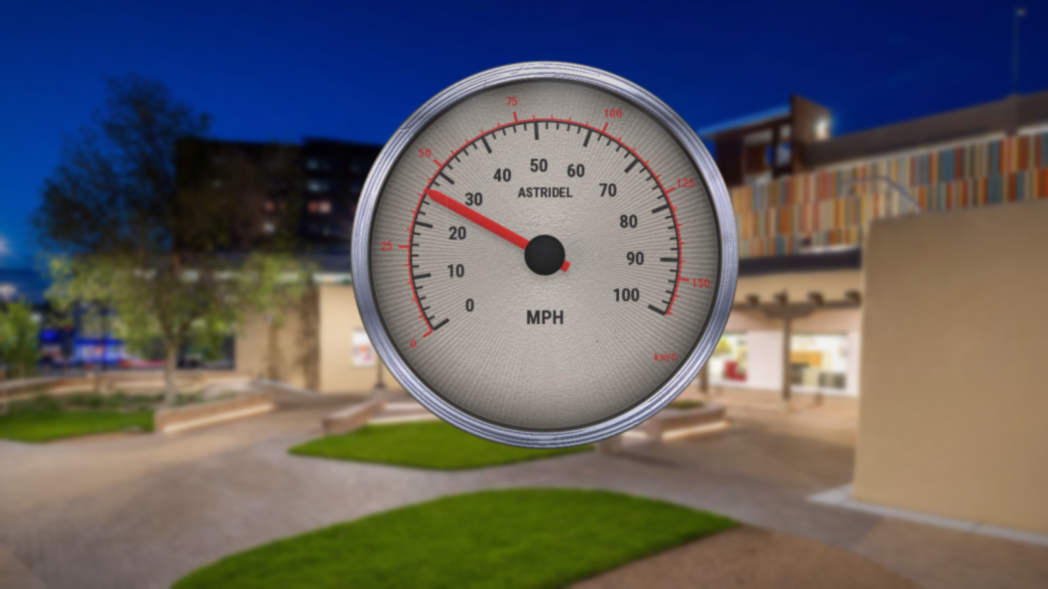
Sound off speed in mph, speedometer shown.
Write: 26 mph
